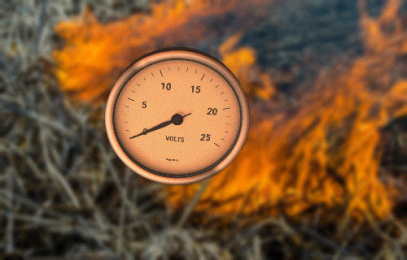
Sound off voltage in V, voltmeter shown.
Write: 0 V
